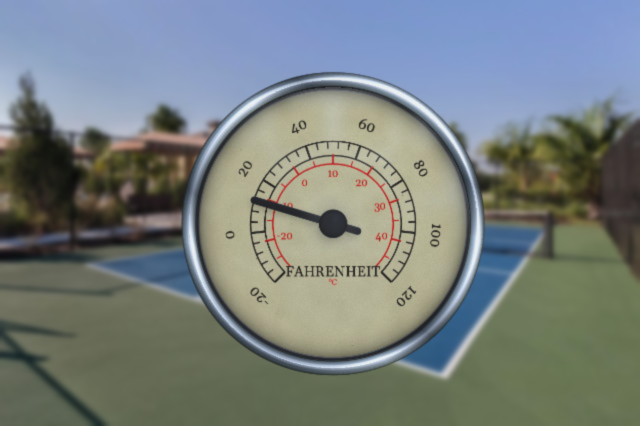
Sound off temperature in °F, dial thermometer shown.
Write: 12 °F
